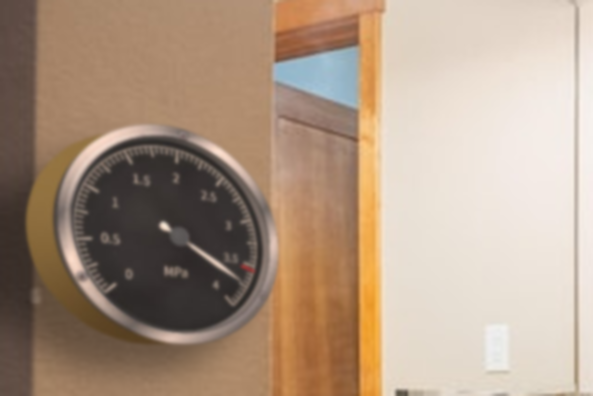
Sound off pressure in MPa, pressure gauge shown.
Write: 3.75 MPa
